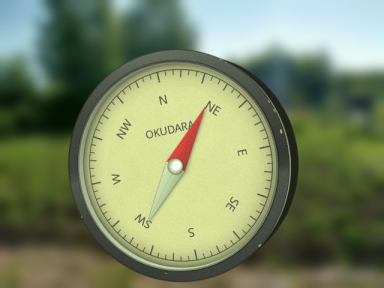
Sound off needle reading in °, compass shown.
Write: 40 °
